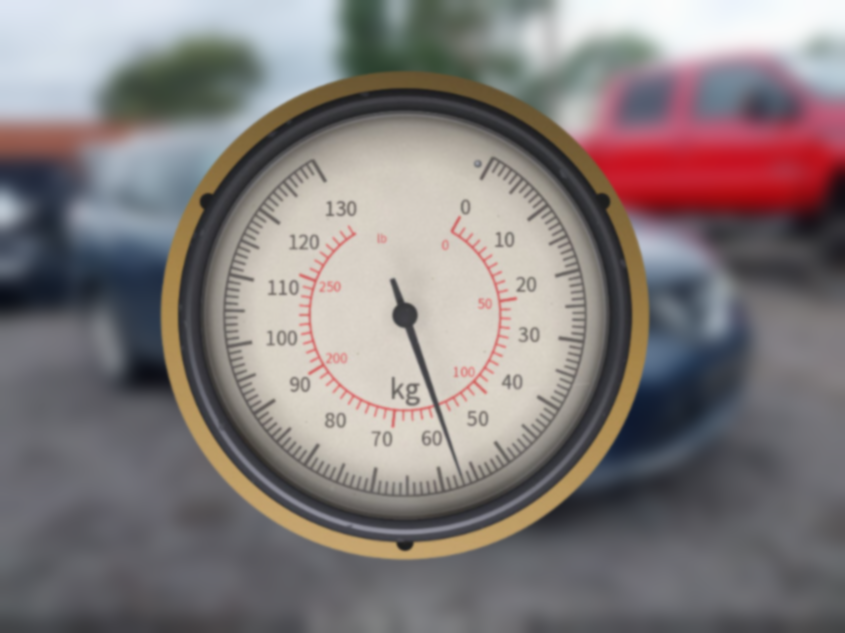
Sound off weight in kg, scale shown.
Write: 57 kg
